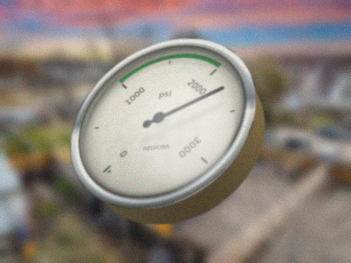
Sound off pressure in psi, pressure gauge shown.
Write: 2250 psi
